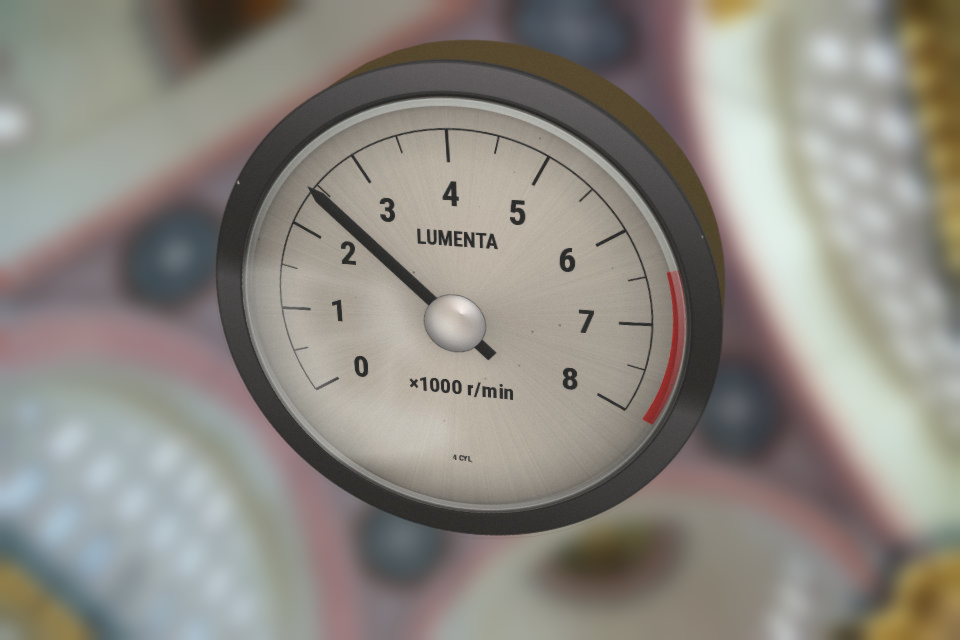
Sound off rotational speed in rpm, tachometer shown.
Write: 2500 rpm
